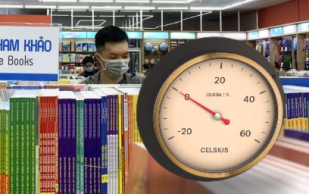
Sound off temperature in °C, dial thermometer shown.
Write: 0 °C
